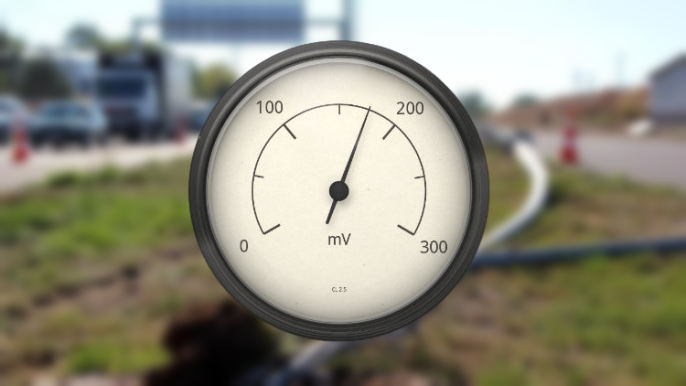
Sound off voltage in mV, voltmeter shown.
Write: 175 mV
